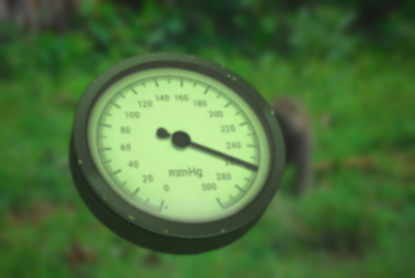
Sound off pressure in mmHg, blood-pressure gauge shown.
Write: 260 mmHg
